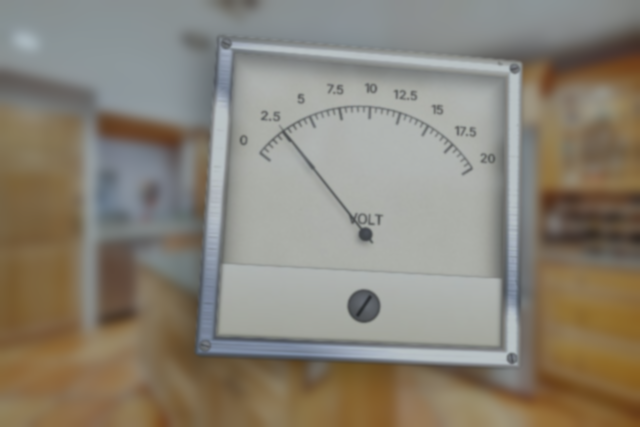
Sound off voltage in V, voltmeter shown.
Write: 2.5 V
